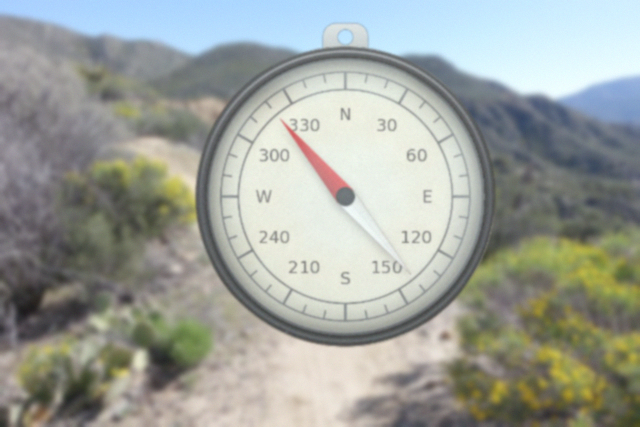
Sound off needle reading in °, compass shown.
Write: 320 °
